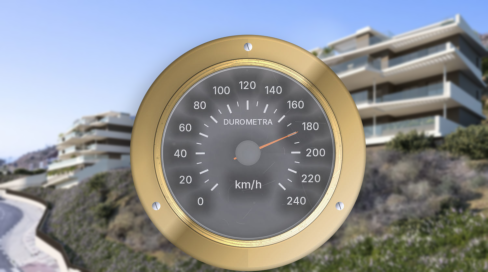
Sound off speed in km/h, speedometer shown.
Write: 180 km/h
